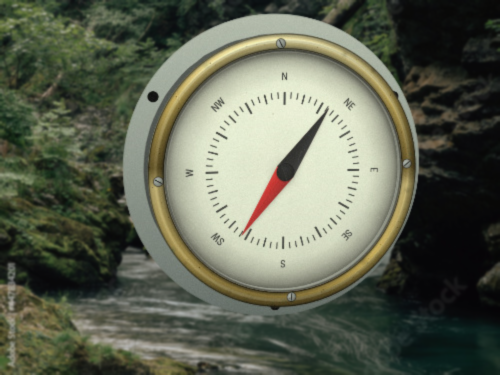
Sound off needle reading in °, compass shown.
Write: 215 °
